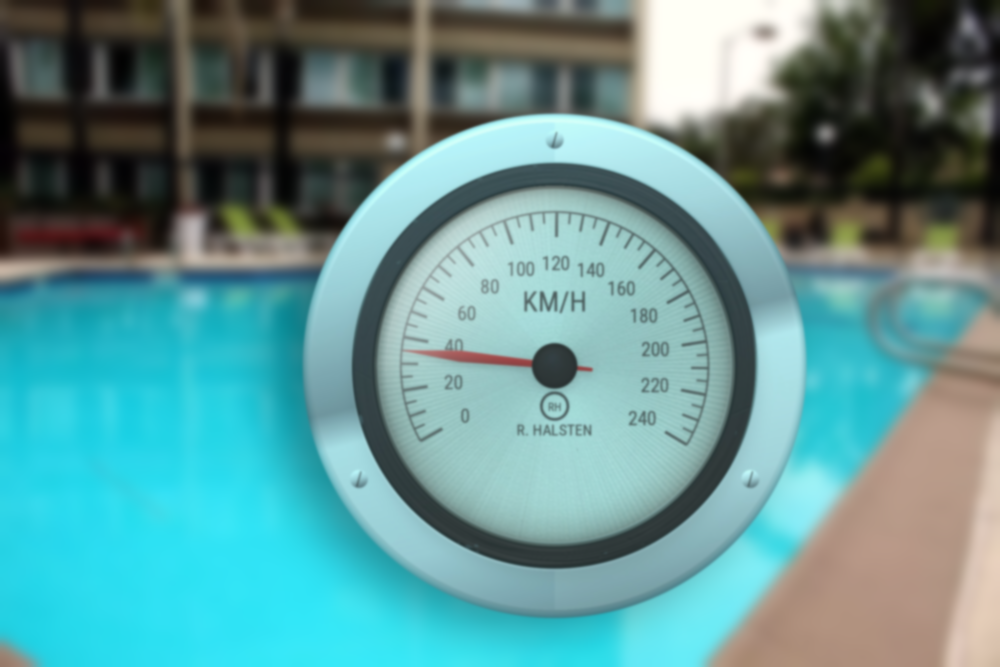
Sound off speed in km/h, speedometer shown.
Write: 35 km/h
